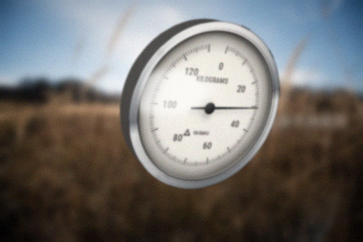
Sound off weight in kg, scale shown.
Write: 30 kg
